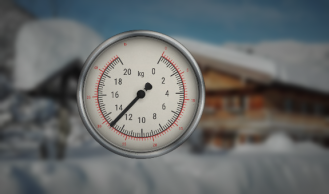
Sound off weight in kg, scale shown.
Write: 13 kg
